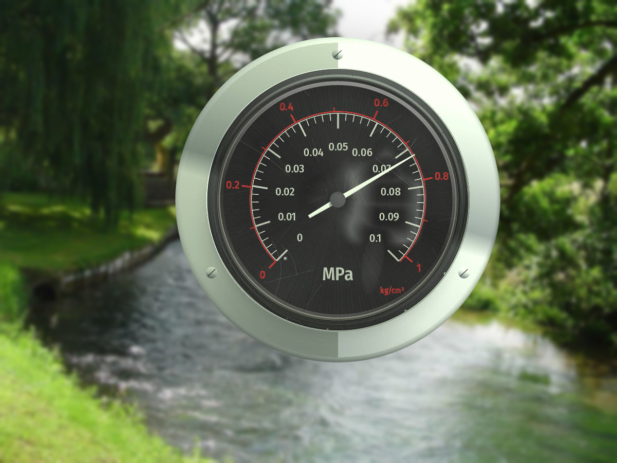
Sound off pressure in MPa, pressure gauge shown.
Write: 0.072 MPa
